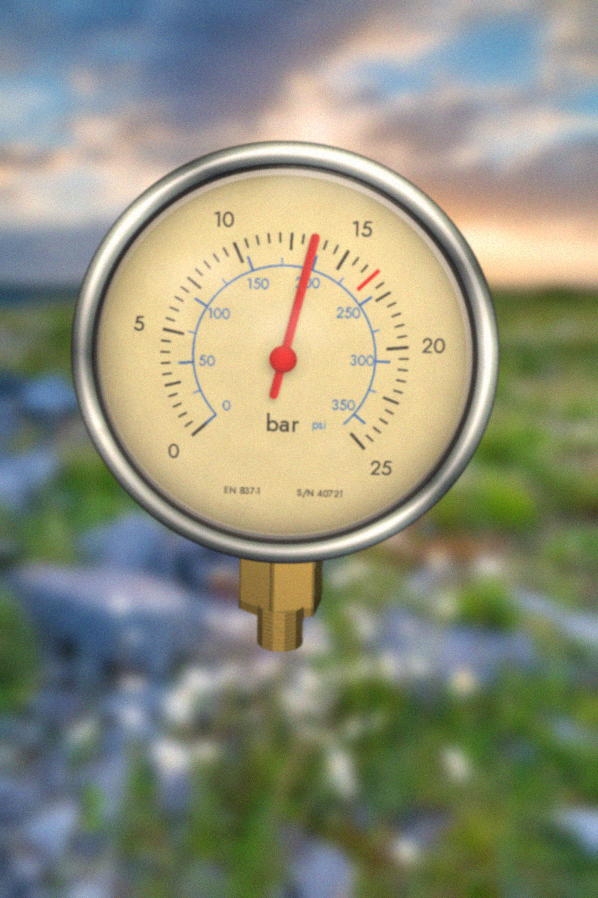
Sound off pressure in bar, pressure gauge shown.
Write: 13.5 bar
